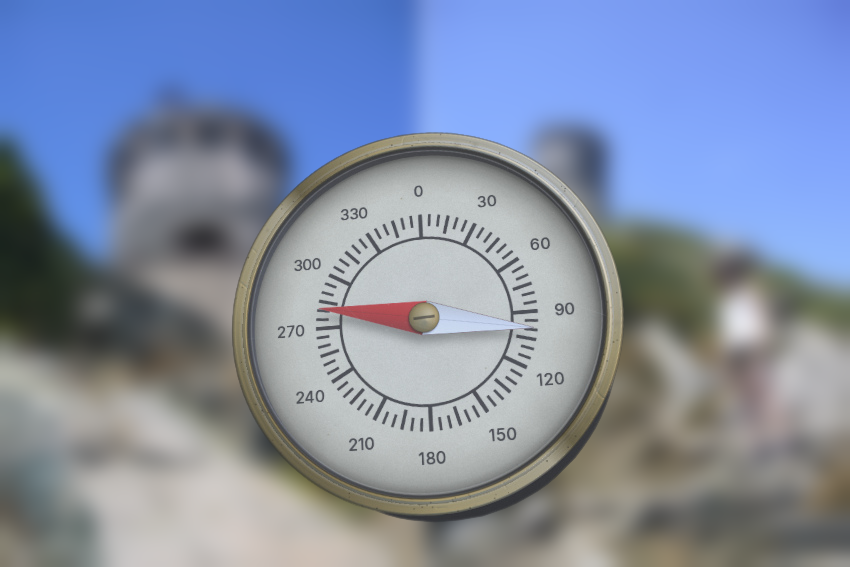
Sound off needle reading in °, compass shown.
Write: 280 °
